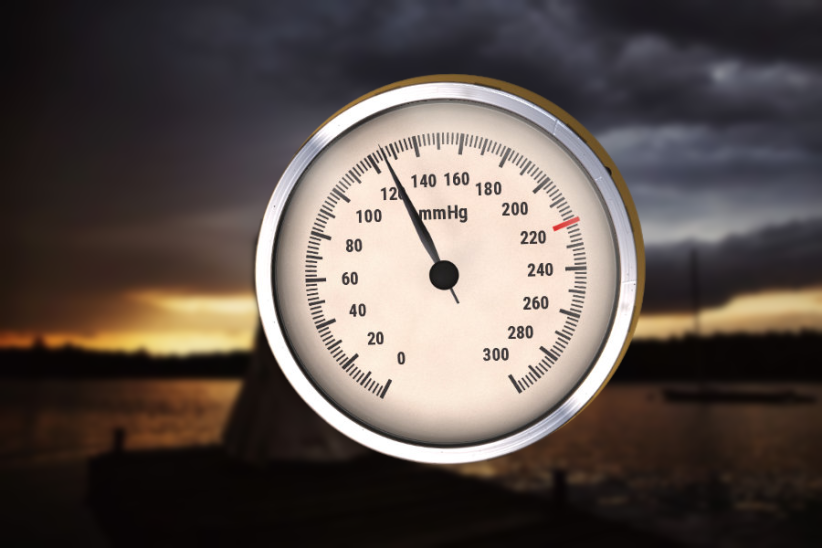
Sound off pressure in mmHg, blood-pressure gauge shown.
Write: 126 mmHg
